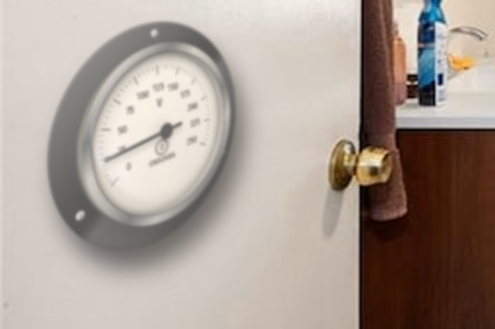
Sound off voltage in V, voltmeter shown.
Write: 25 V
